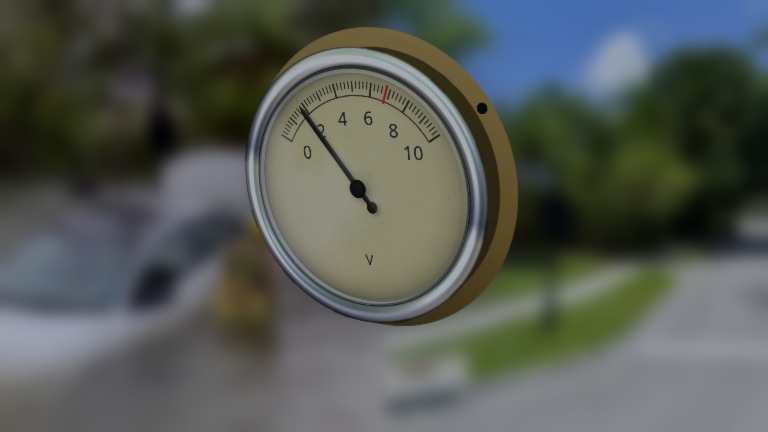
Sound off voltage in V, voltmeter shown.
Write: 2 V
